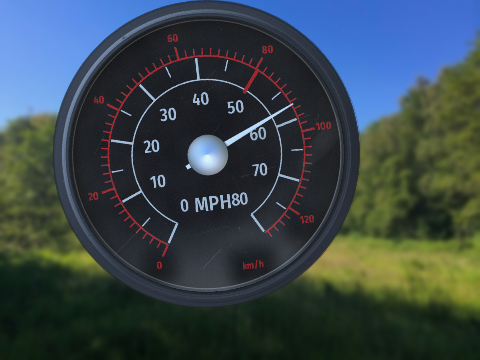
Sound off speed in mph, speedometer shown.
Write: 57.5 mph
